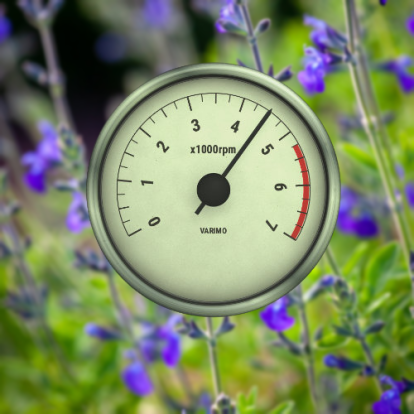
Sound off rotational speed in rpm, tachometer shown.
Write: 4500 rpm
